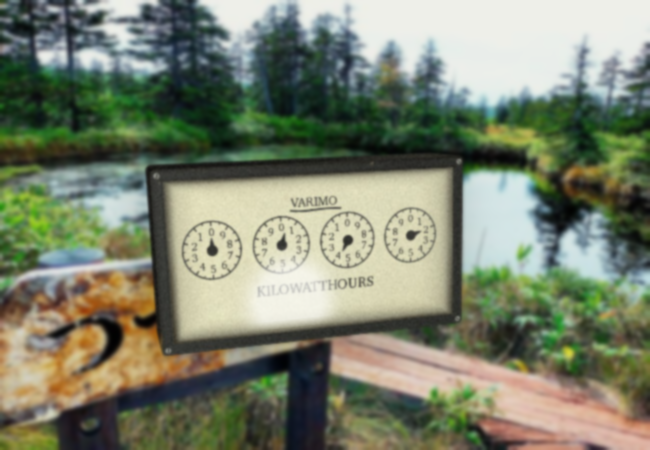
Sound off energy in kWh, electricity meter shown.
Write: 42 kWh
